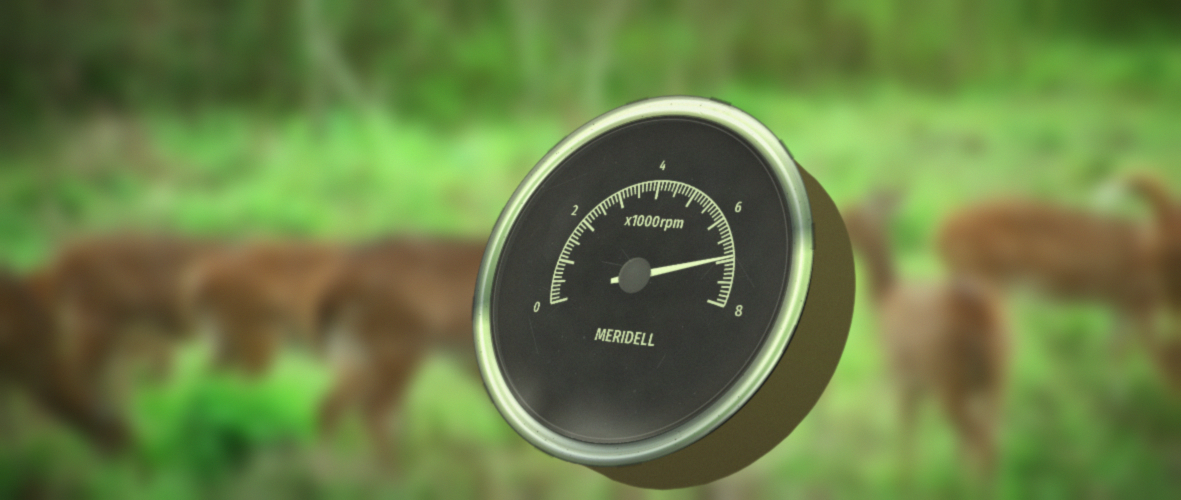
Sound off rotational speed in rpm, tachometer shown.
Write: 7000 rpm
